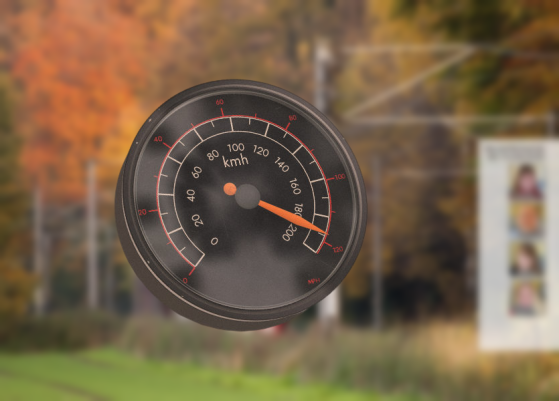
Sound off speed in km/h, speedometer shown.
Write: 190 km/h
